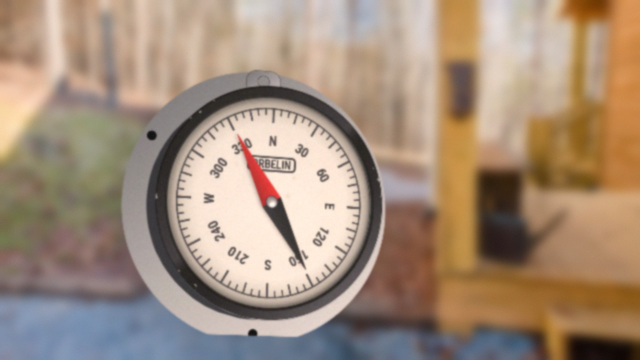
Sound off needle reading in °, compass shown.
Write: 330 °
